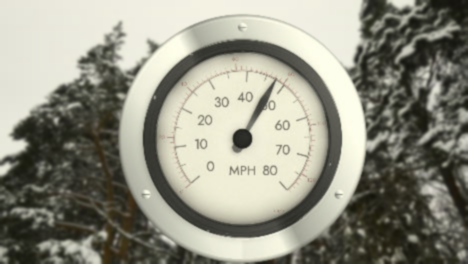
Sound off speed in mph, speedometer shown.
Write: 47.5 mph
